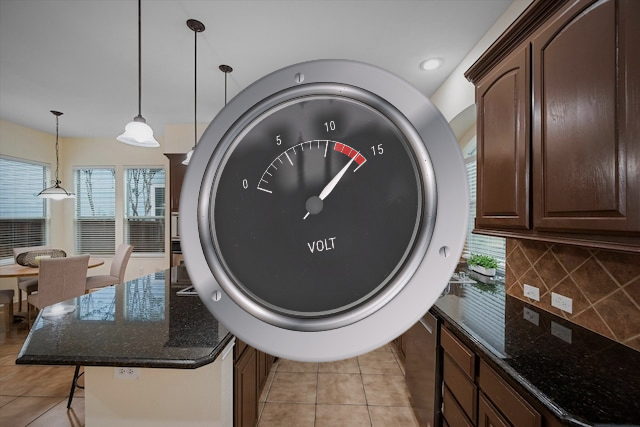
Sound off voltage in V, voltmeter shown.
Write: 14 V
